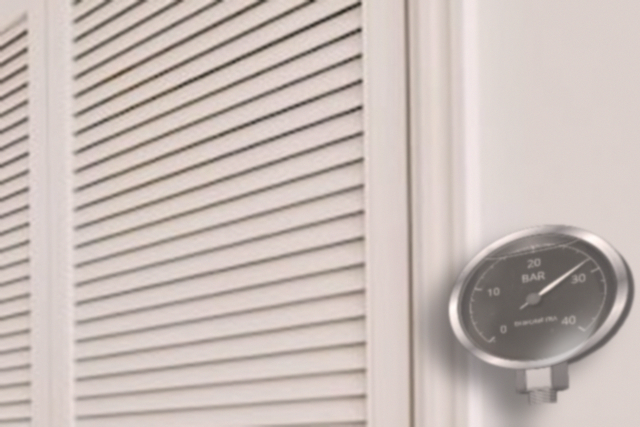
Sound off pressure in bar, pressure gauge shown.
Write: 28 bar
